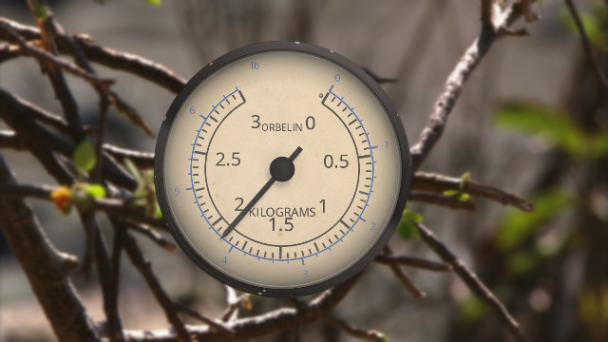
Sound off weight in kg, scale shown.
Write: 1.9 kg
